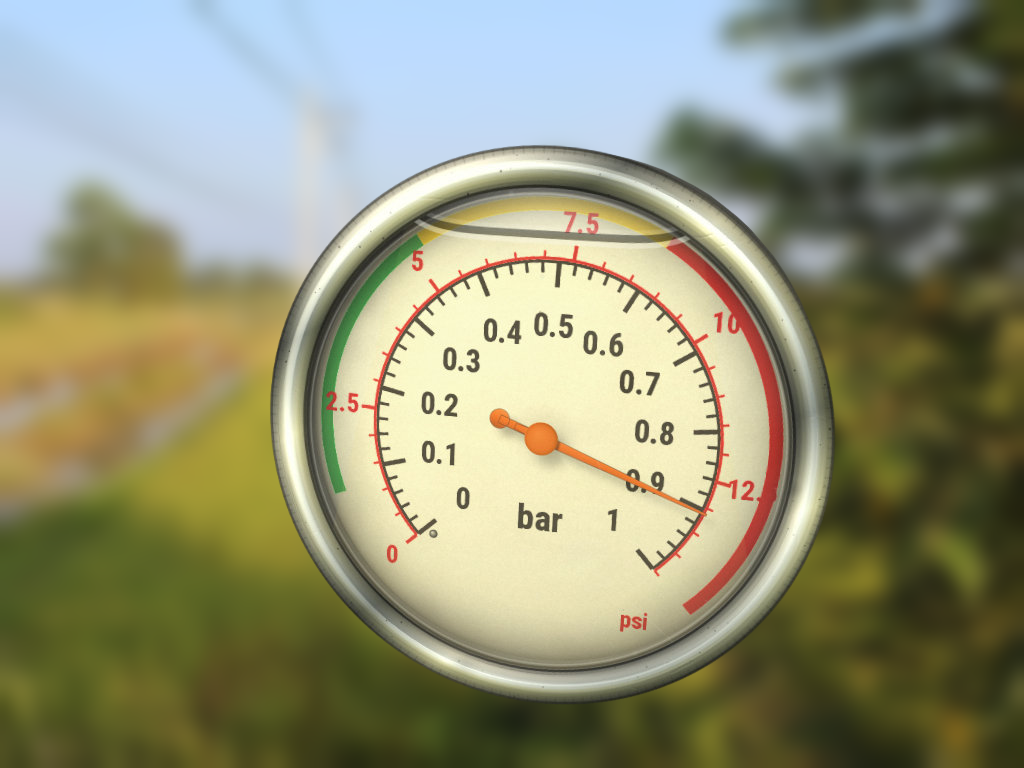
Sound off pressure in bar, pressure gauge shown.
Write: 0.9 bar
